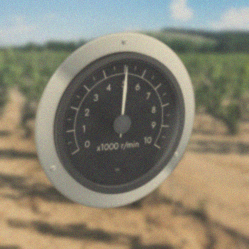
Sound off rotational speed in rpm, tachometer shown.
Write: 5000 rpm
